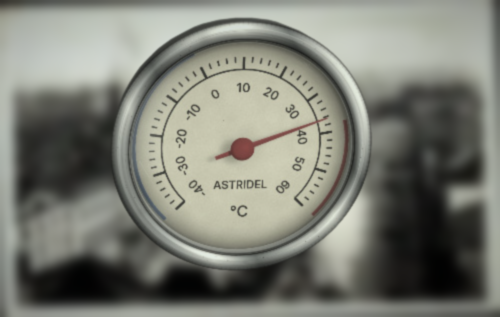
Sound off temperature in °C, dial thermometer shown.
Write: 36 °C
